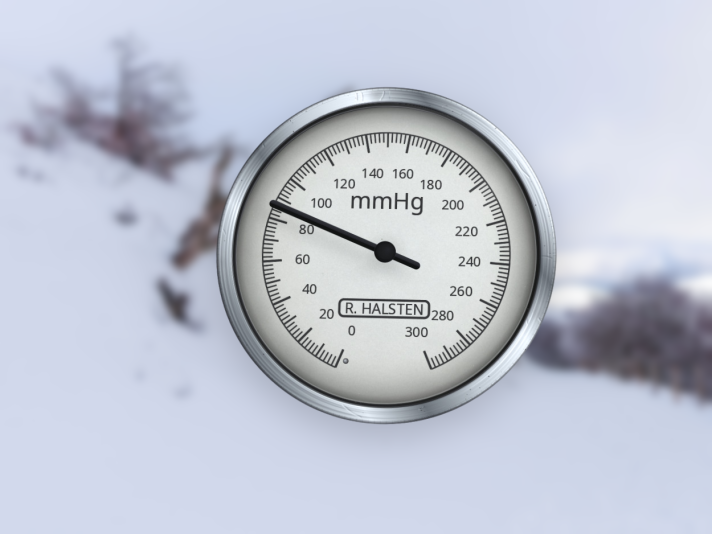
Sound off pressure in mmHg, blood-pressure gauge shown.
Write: 86 mmHg
